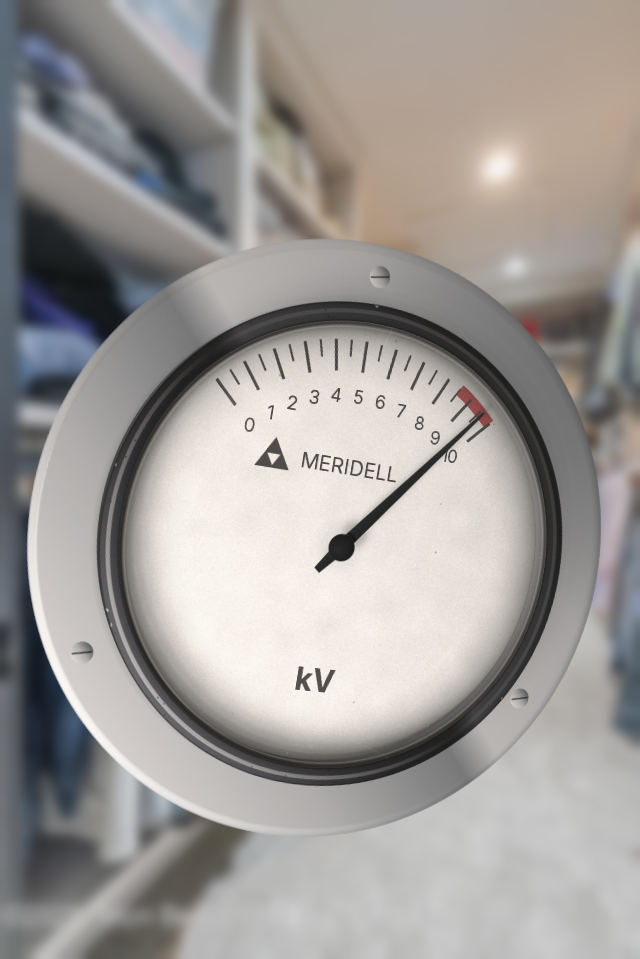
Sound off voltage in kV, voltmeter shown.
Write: 9.5 kV
